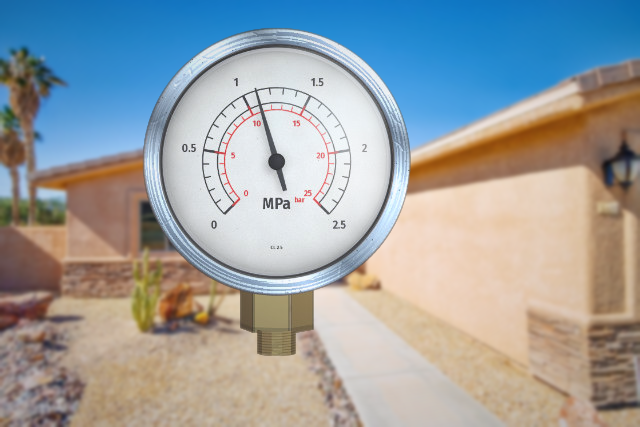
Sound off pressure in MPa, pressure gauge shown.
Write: 1.1 MPa
